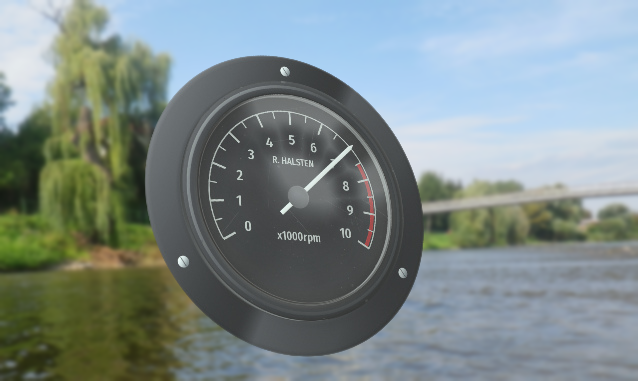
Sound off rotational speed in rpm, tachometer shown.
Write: 7000 rpm
